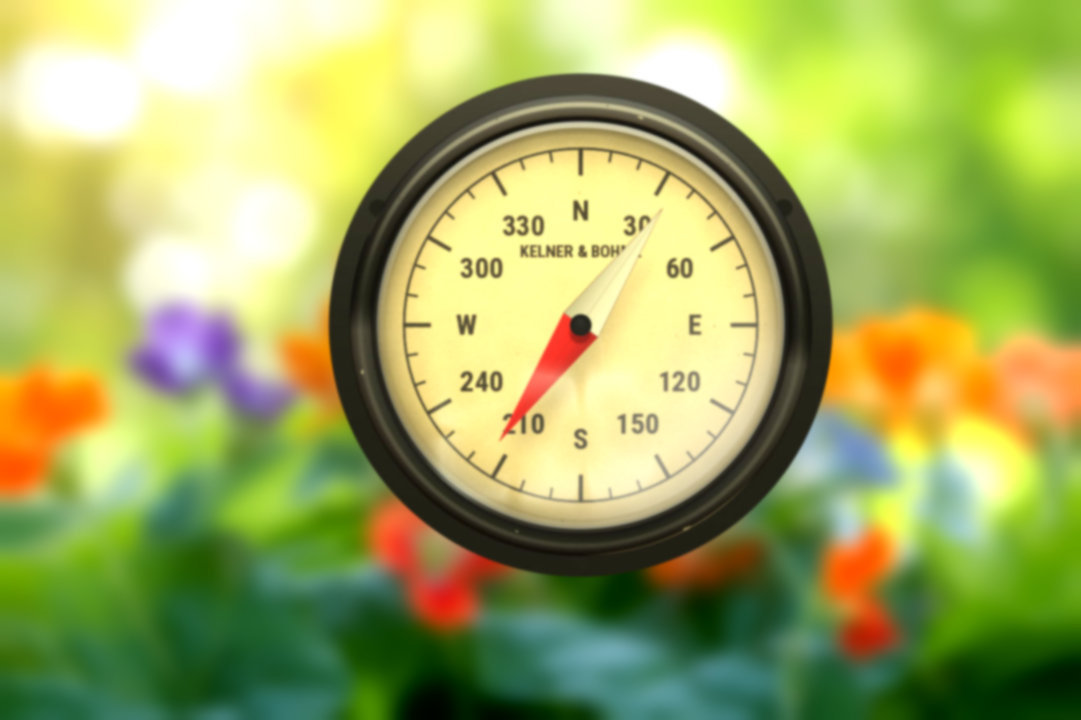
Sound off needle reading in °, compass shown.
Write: 215 °
